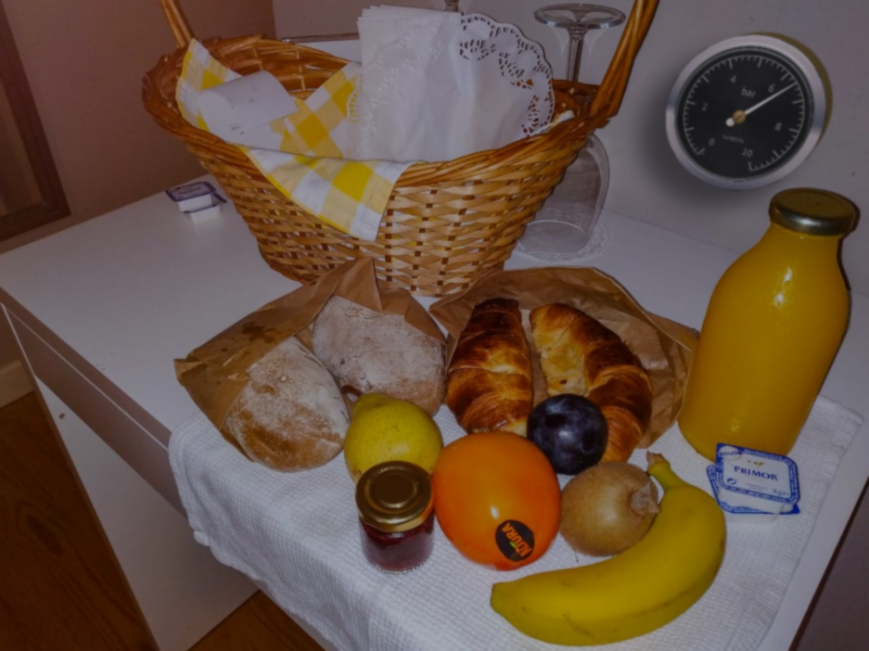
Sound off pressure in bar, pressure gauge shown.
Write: 6.4 bar
